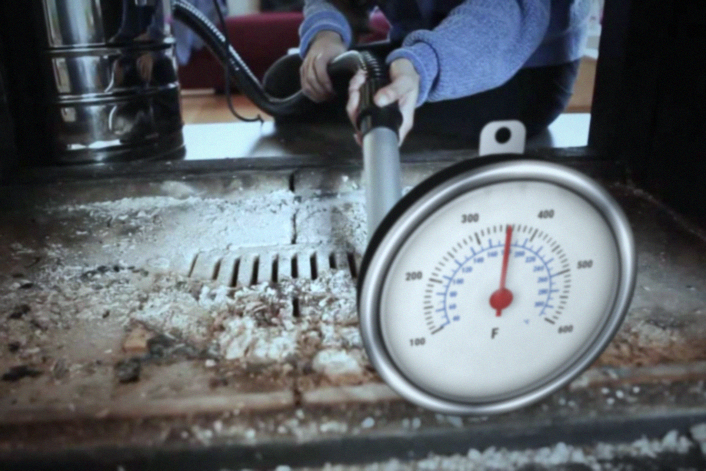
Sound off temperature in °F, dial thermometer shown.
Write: 350 °F
